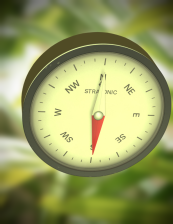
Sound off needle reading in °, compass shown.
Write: 180 °
